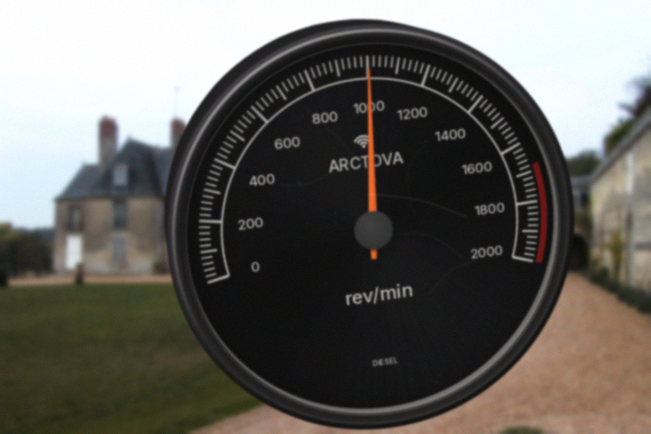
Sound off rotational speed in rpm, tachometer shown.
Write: 1000 rpm
